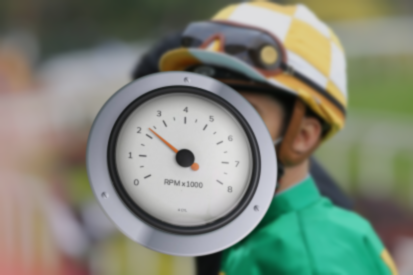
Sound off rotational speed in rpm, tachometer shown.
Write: 2250 rpm
